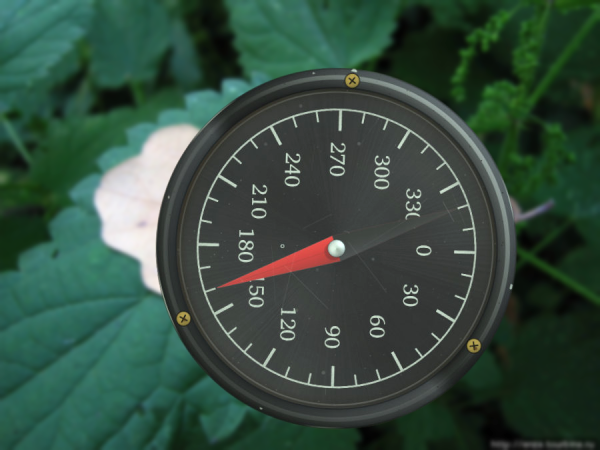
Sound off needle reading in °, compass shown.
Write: 160 °
